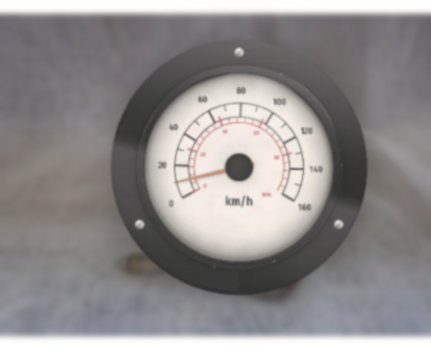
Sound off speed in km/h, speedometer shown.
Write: 10 km/h
